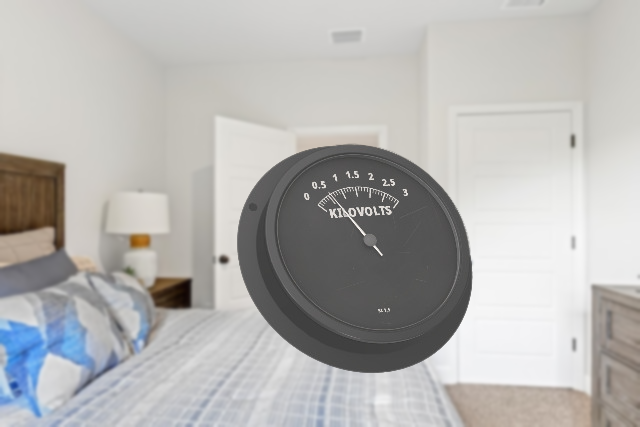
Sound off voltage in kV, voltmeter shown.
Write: 0.5 kV
